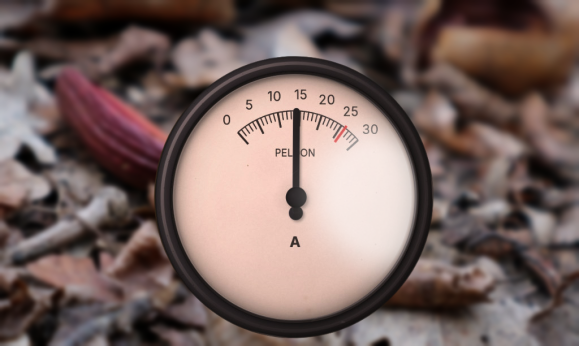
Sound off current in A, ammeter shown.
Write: 14 A
